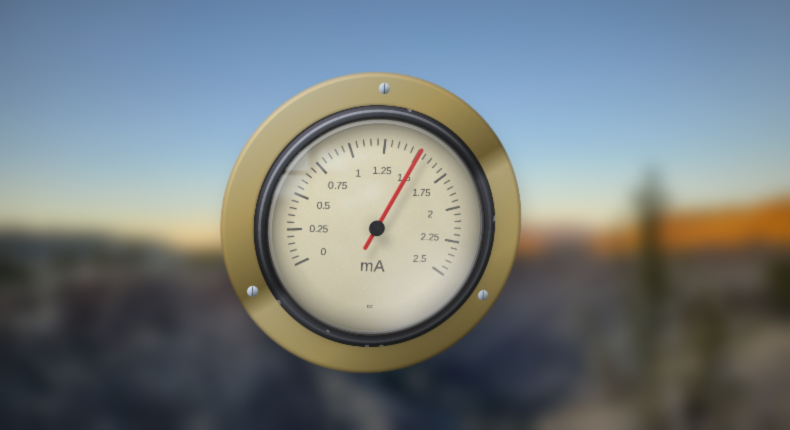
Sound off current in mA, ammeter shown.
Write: 1.5 mA
